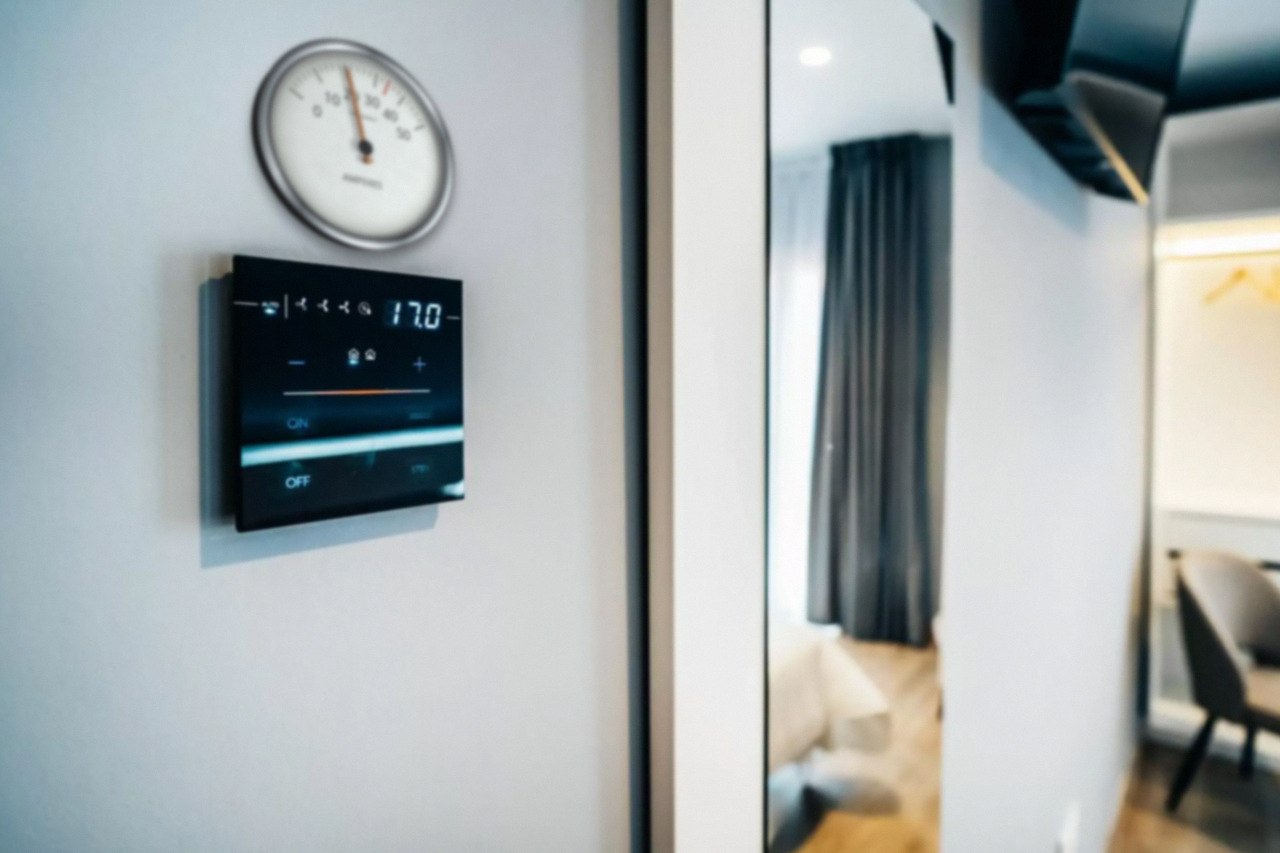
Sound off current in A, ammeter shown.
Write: 20 A
